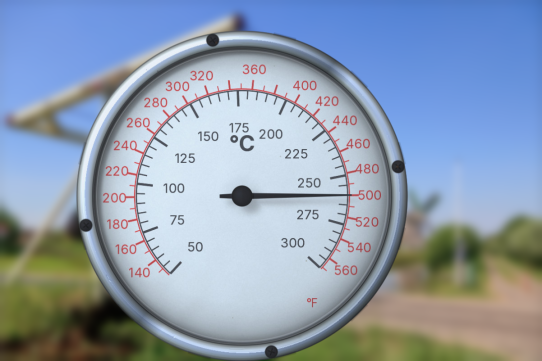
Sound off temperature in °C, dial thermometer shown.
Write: 260 °C
